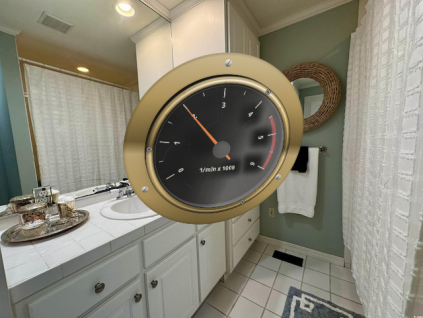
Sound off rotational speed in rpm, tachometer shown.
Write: 2000 rpm
